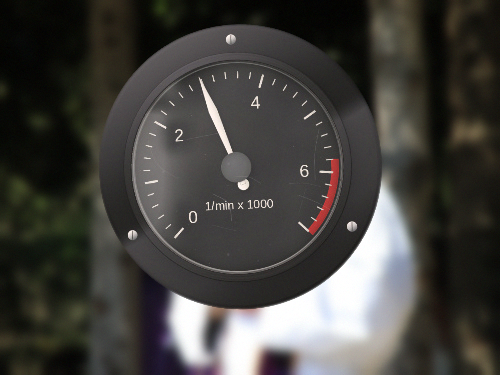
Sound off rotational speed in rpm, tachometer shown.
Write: 3000 rpm
